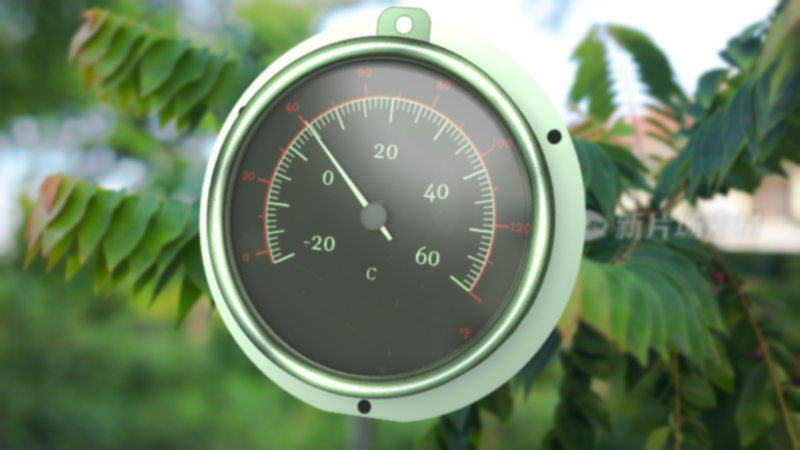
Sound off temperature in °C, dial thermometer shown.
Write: 5 °C
